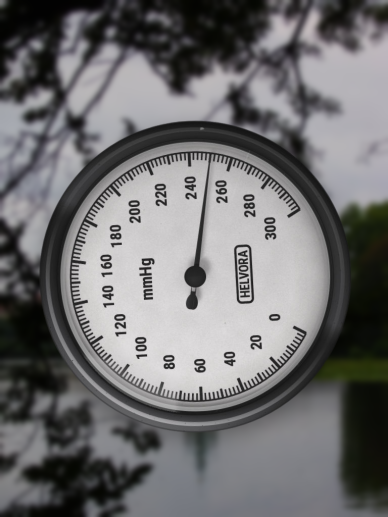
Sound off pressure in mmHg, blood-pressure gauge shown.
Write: 250 mmHg
